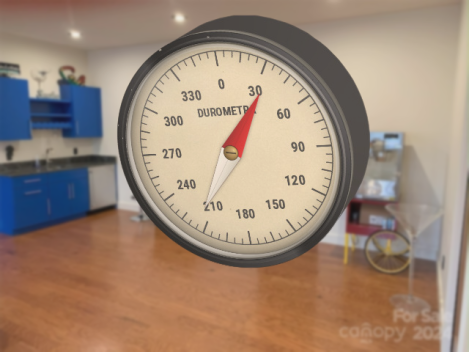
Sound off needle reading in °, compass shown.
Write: 35 °
